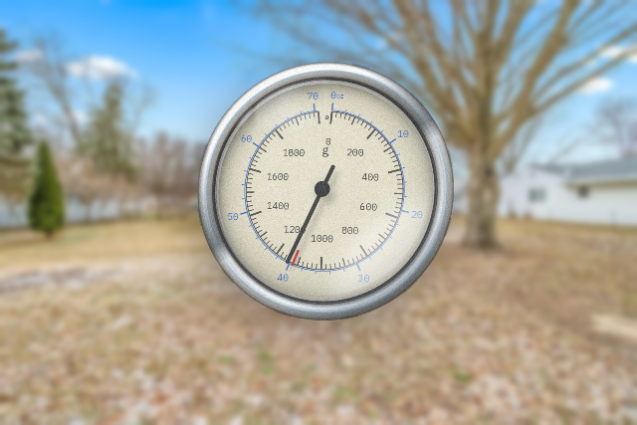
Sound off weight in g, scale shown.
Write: 1140 g
